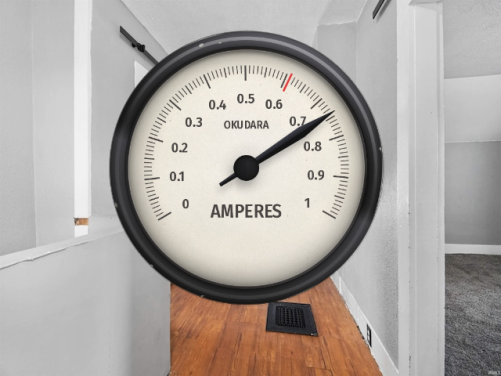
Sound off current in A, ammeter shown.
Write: 0.74 A
